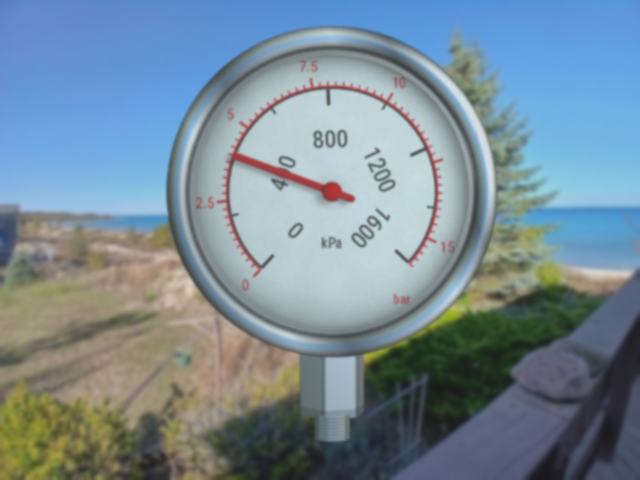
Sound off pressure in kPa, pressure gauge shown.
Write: 400 kPa
